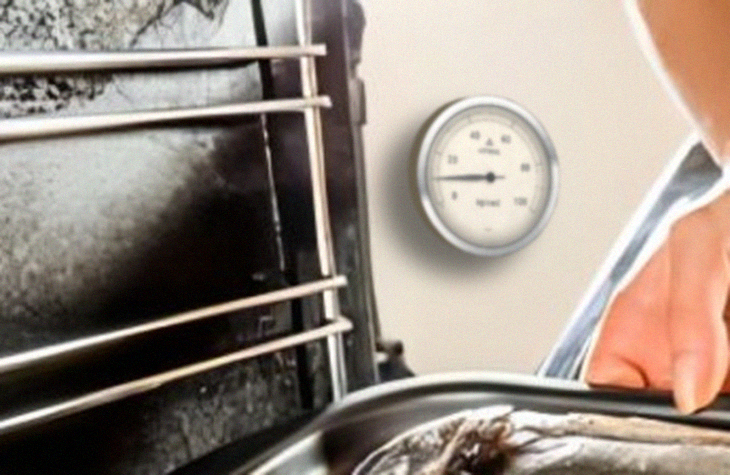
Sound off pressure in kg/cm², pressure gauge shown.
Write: 10 kg/cm²
